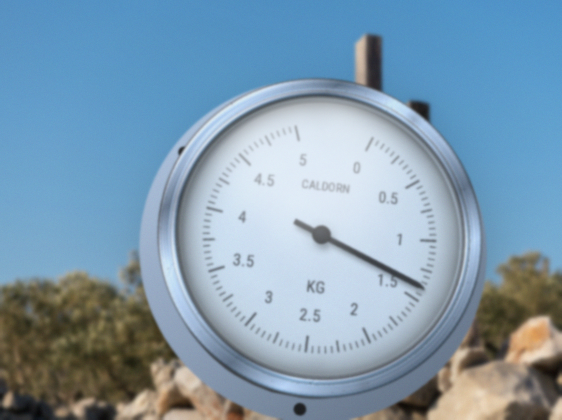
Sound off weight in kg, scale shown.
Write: 1.4 kg
